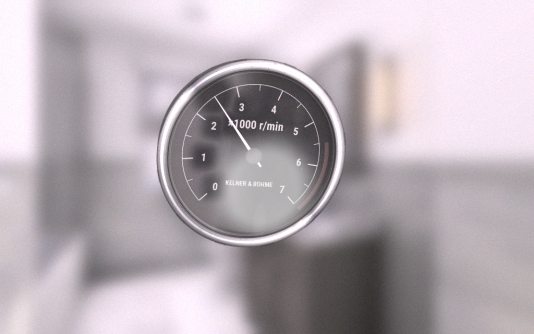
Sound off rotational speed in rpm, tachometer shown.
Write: 2500 rpm
